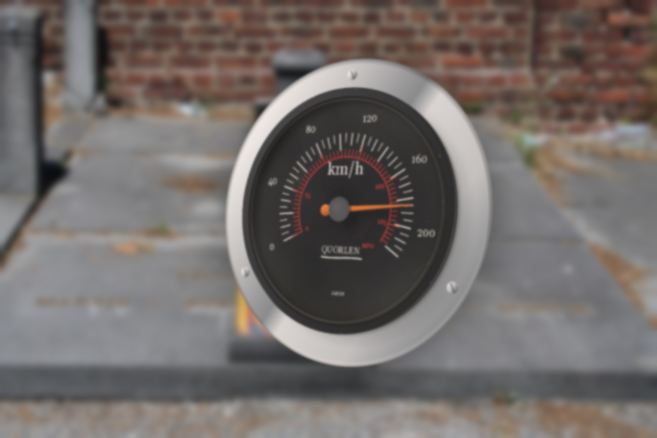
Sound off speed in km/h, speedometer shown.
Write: 185 km/h
